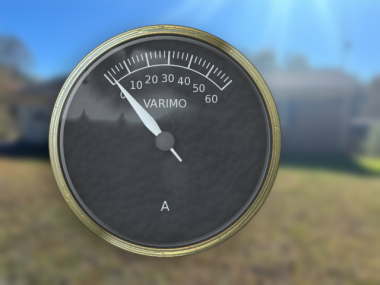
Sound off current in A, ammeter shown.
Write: 2 A
